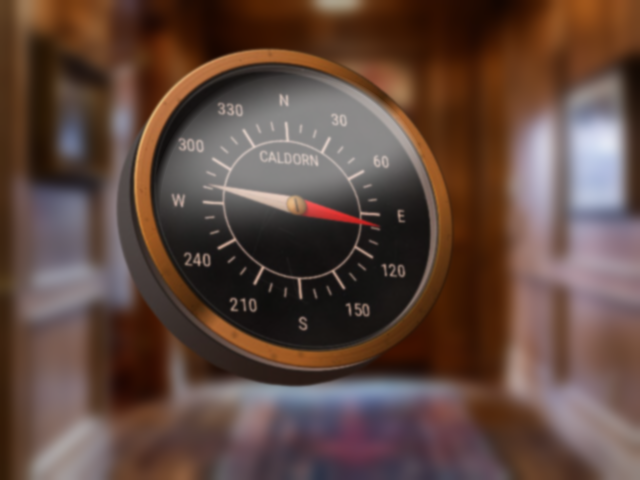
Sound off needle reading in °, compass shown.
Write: 100 °
